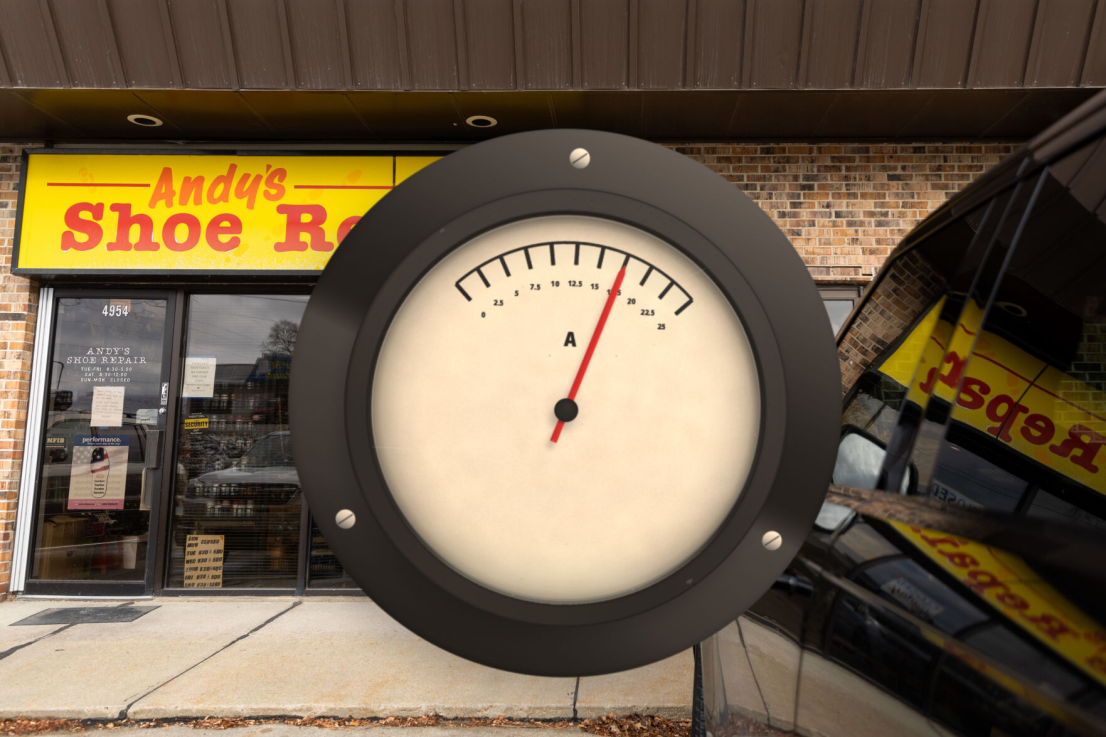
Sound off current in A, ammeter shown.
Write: 17.5 A
